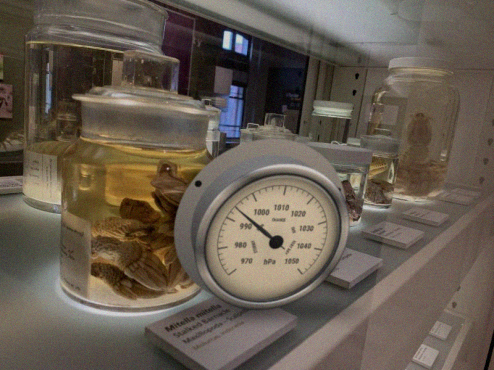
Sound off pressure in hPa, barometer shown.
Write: 994 hPa
